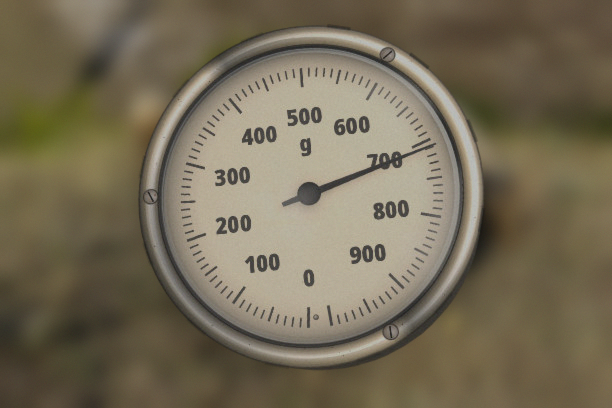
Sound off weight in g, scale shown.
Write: 710 g
